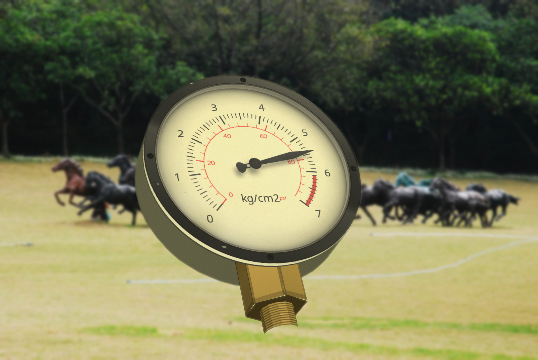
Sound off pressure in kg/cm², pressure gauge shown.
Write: 5.5 kg/cm²
